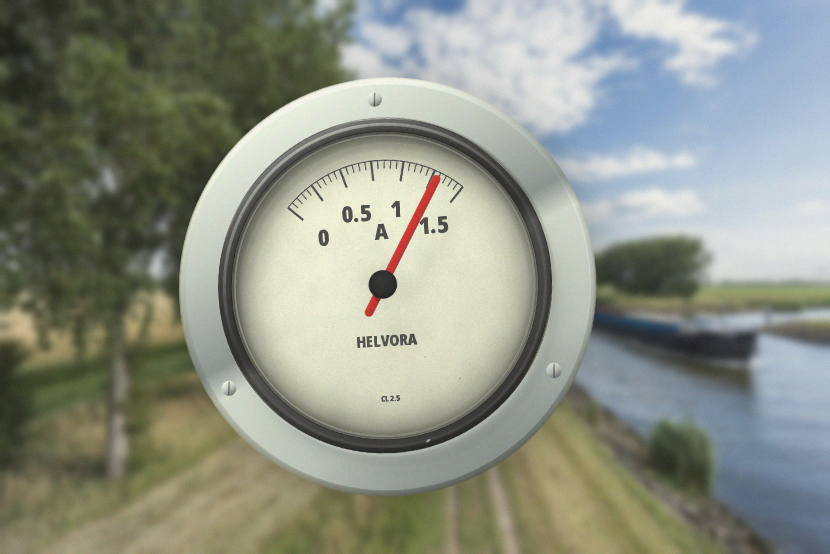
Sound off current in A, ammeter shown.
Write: 1.3 A
